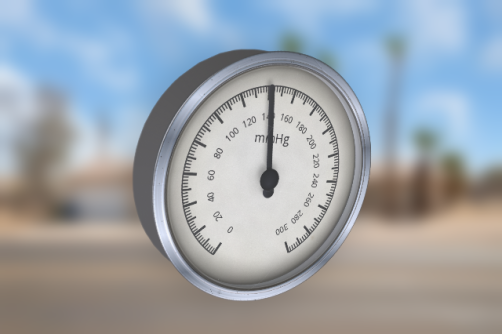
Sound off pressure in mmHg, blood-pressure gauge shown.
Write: 140 mmHg
